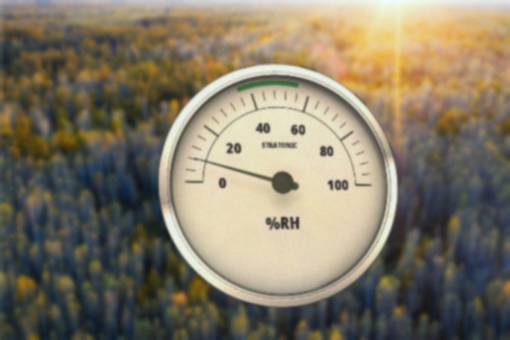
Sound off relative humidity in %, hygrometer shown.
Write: 8 %
